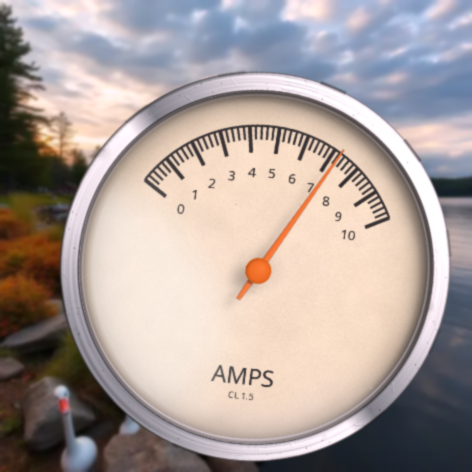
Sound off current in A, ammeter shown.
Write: 7.2 A
